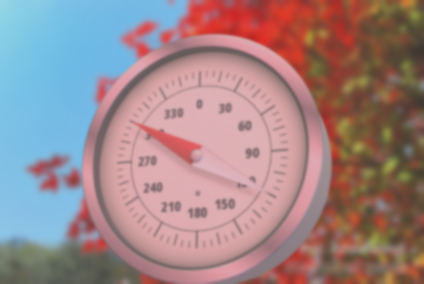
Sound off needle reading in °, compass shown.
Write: 300 °
